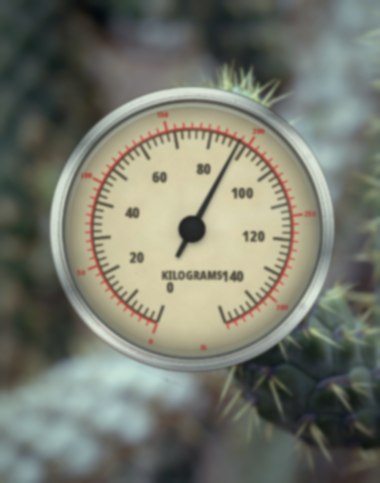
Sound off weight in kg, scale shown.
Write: 88 kg
